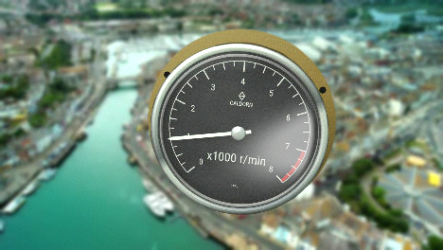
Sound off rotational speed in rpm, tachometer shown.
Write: 1000 rpm
